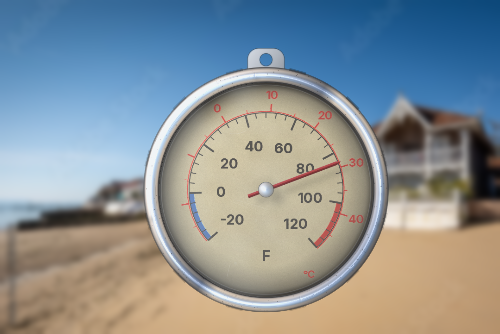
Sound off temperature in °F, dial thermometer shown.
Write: 84 °F
